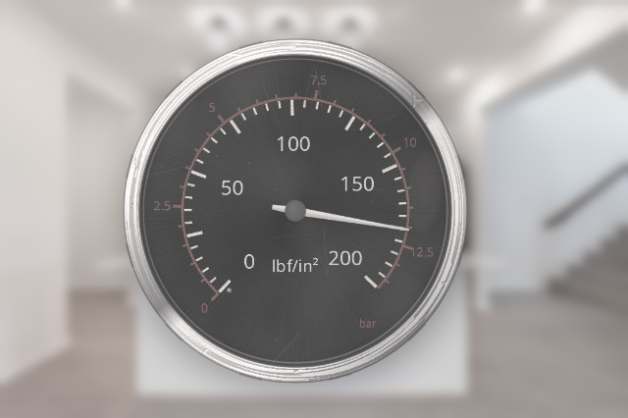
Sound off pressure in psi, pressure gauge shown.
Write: 175 psi
